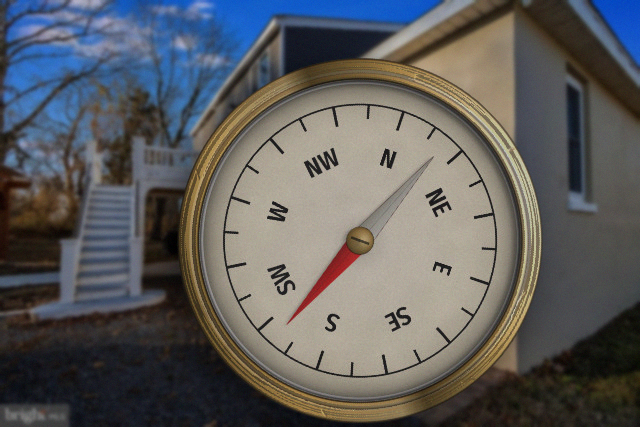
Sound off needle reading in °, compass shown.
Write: 202.5 °
